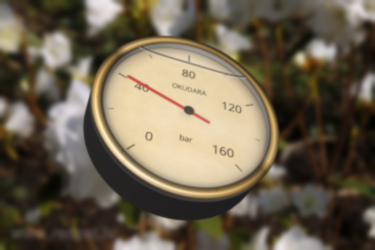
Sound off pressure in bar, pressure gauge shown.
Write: 40 bar
